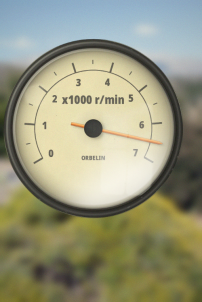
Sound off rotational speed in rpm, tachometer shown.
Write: 6500 rpm
